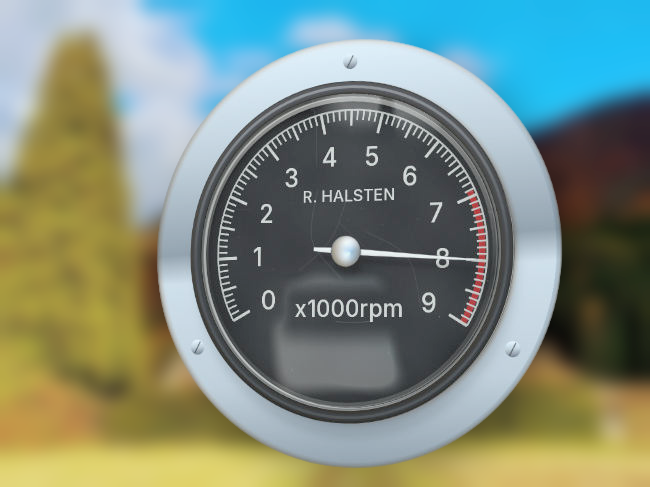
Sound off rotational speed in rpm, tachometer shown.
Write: 8000 rpm
